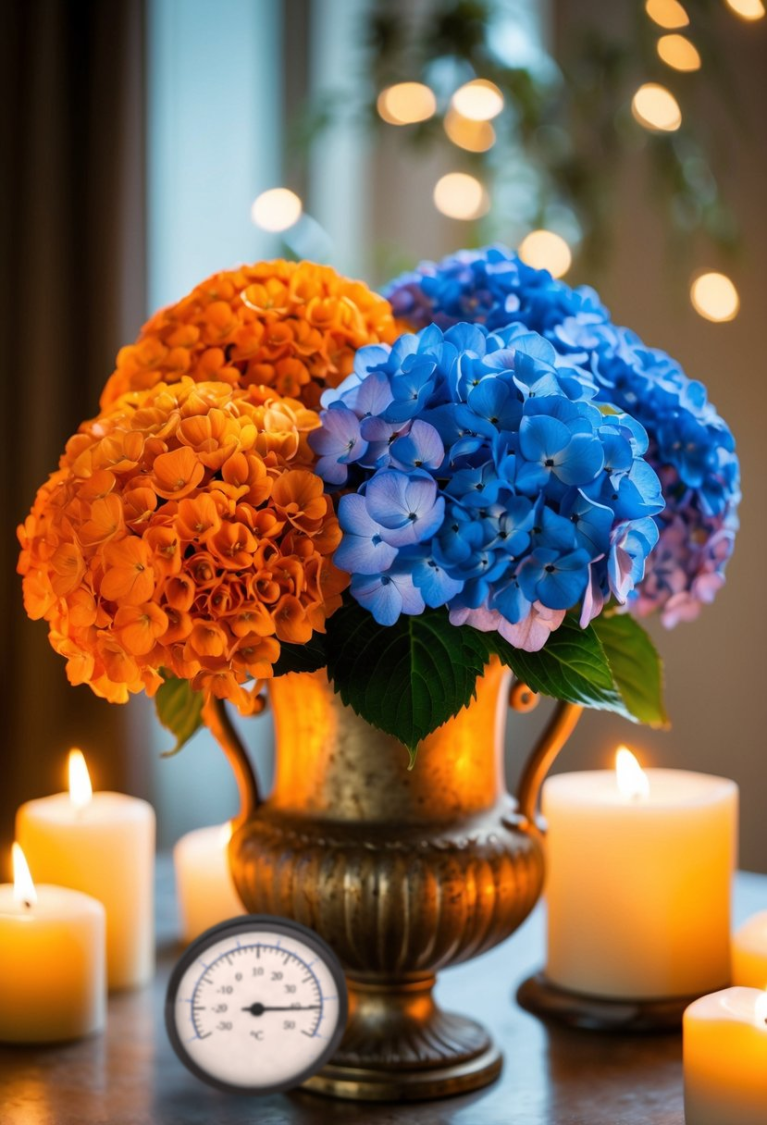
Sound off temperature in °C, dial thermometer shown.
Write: 40 °C
